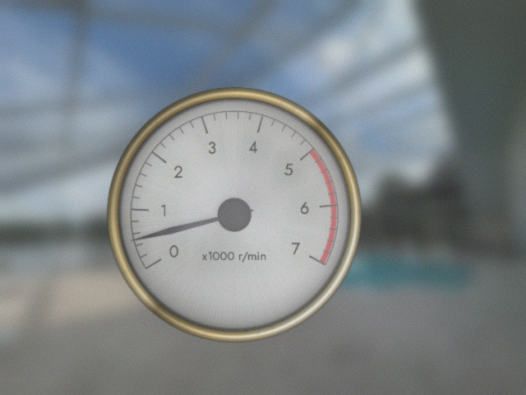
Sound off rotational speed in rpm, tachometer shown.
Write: 500 rpm
